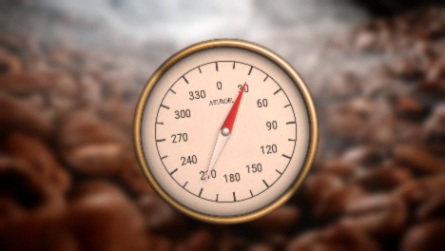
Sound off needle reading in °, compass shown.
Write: 30 °
